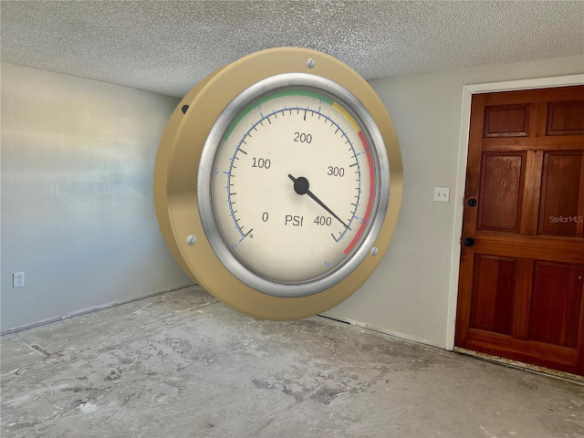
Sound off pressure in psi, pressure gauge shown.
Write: 380 psi
